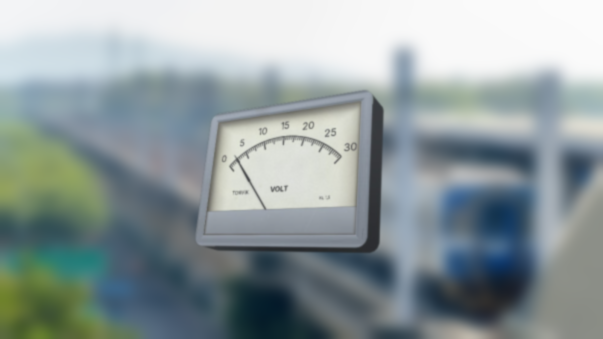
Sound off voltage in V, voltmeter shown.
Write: 2.5 V
